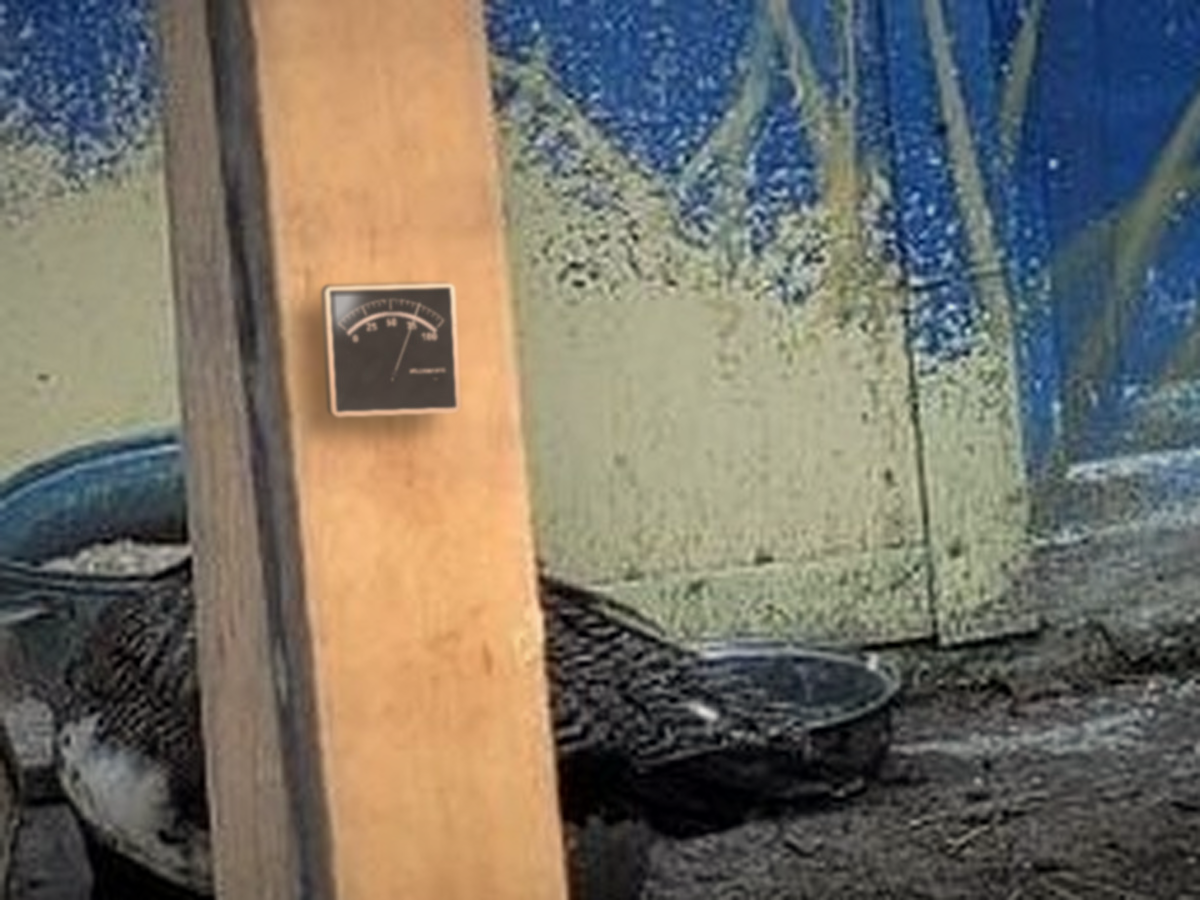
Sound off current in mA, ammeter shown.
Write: 75 mA
